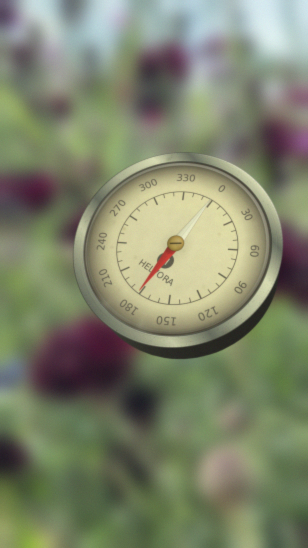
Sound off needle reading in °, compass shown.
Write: 180 °
